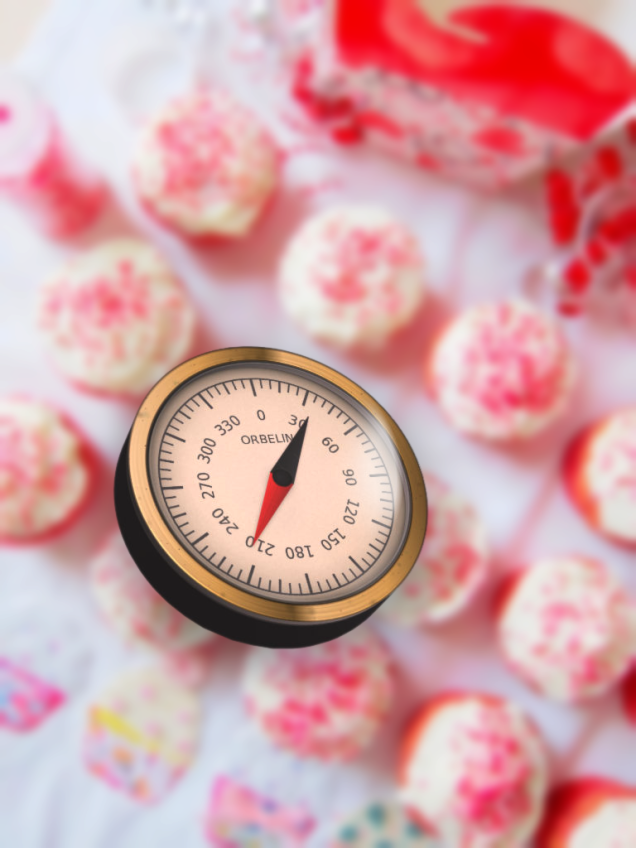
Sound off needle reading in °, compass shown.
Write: 215 °
